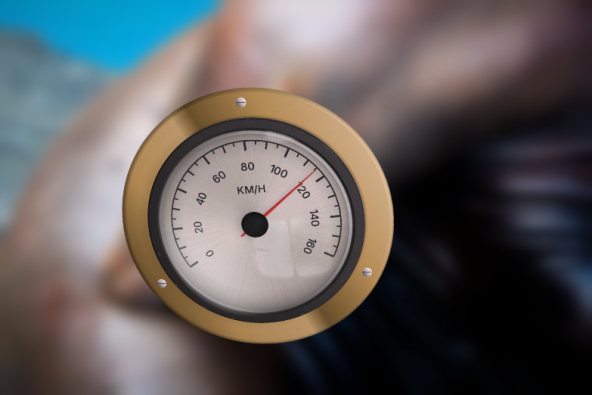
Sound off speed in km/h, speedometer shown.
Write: 115 km/h
